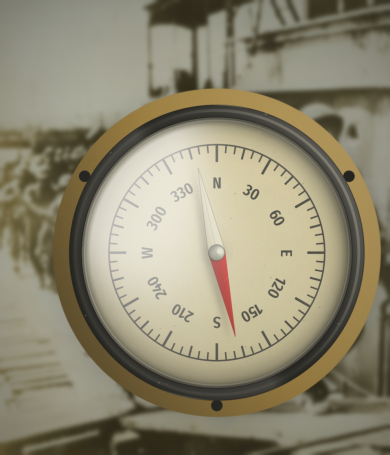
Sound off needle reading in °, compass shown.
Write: 167.5 °
